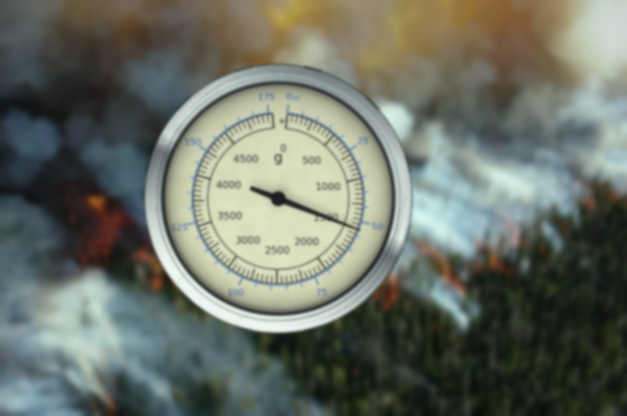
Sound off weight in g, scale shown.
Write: 1500 g
